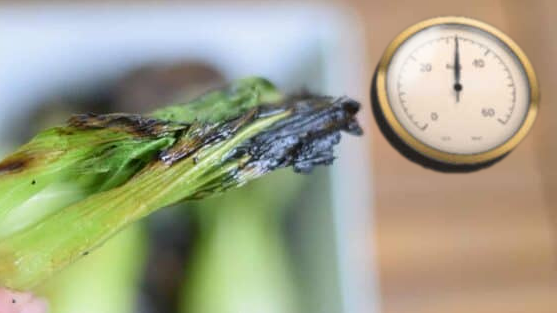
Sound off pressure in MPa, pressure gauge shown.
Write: 32 MPa
